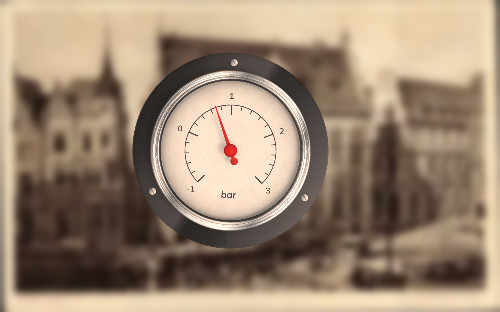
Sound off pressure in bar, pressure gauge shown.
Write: 0.7 bar
